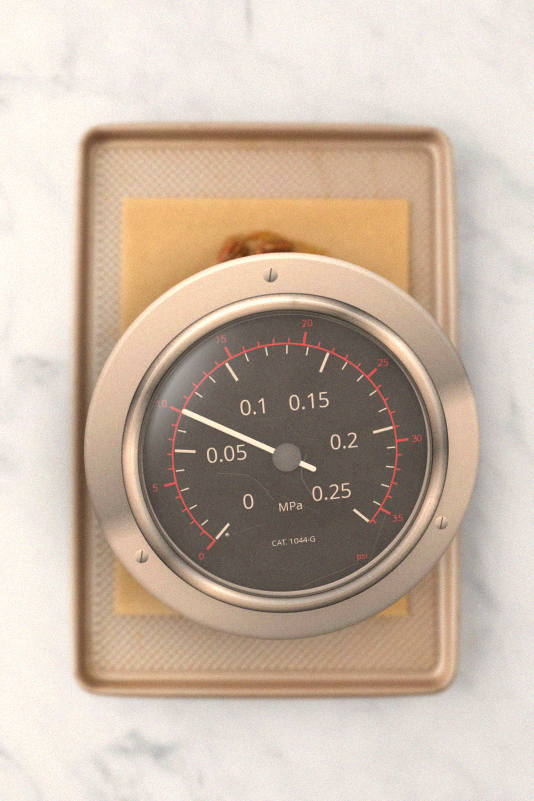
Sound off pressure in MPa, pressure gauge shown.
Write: 0.07 MPa
